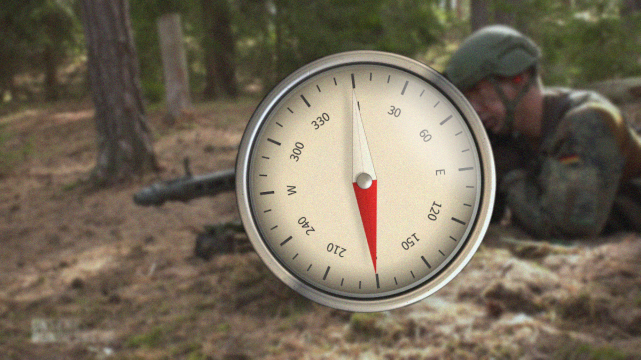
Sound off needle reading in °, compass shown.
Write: 180 °
